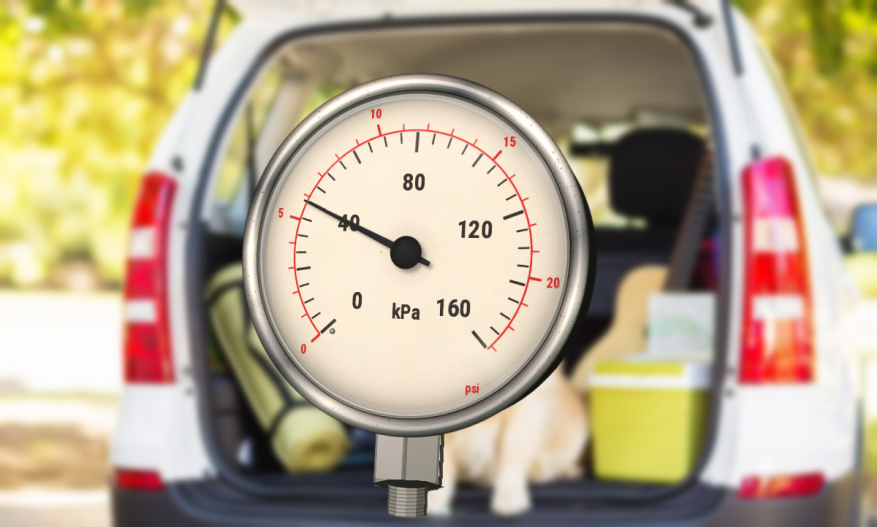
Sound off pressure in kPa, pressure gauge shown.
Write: 40 kPa
